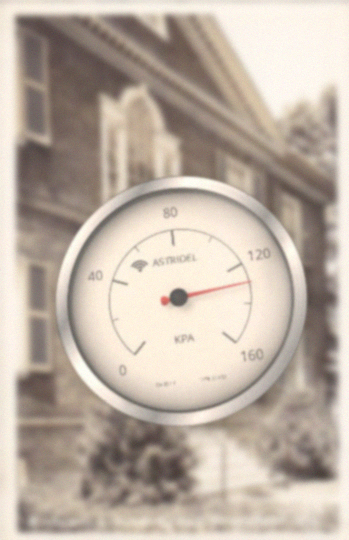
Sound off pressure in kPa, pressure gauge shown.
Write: 130 kPa
